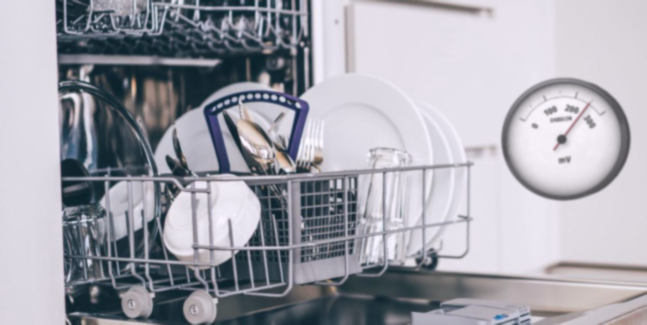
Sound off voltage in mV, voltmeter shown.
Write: 250 mV
